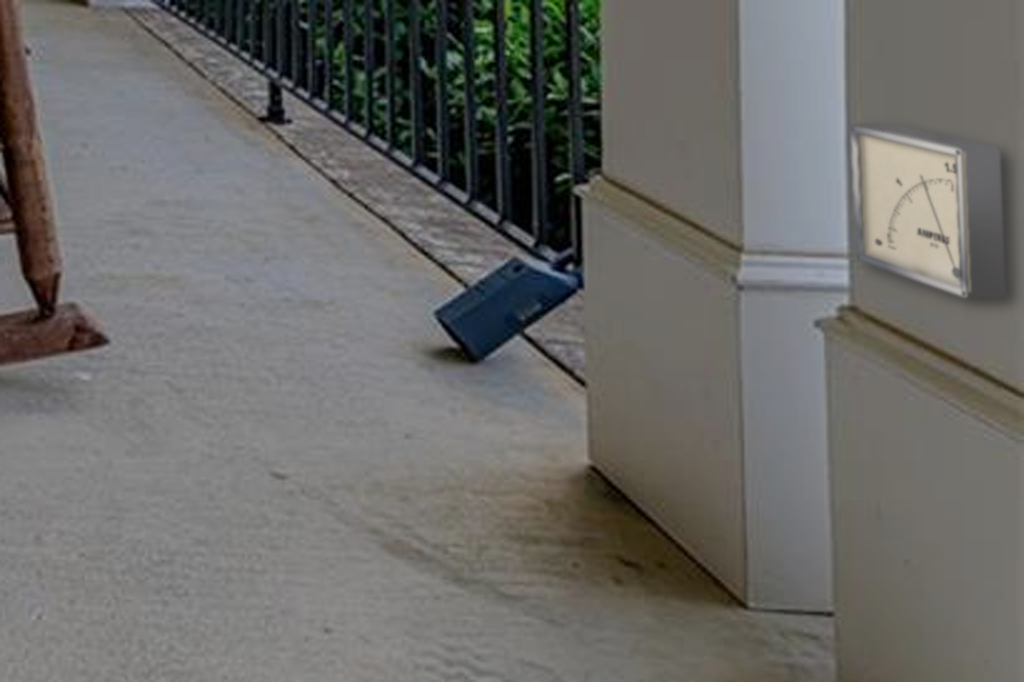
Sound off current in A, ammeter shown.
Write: 1.25 A
